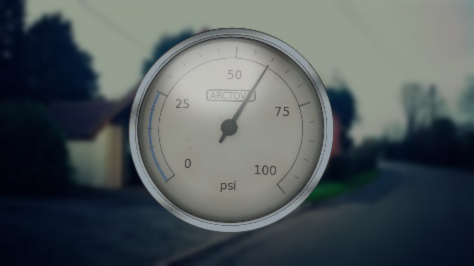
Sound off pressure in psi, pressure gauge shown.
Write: 60 psi
